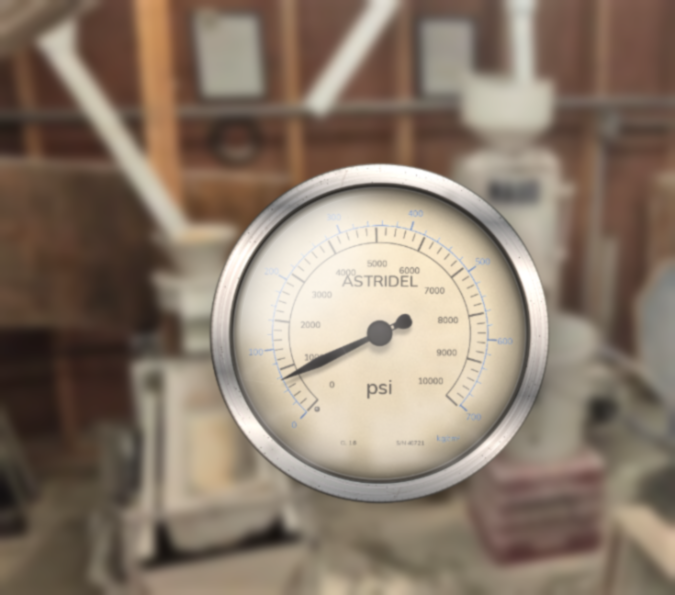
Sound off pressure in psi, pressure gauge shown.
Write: 800 psi
